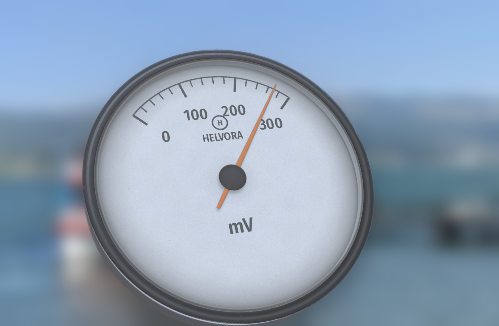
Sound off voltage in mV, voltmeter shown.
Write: 270 mV
